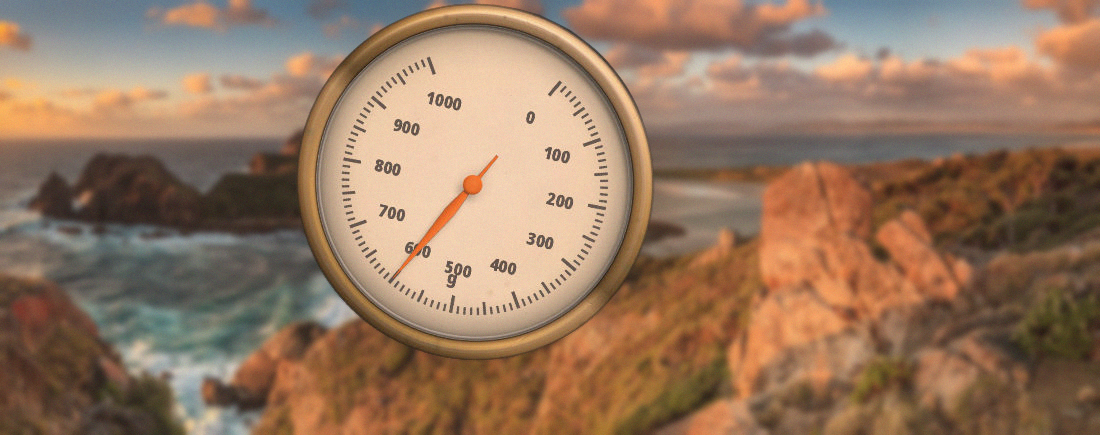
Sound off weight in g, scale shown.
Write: 600 g
